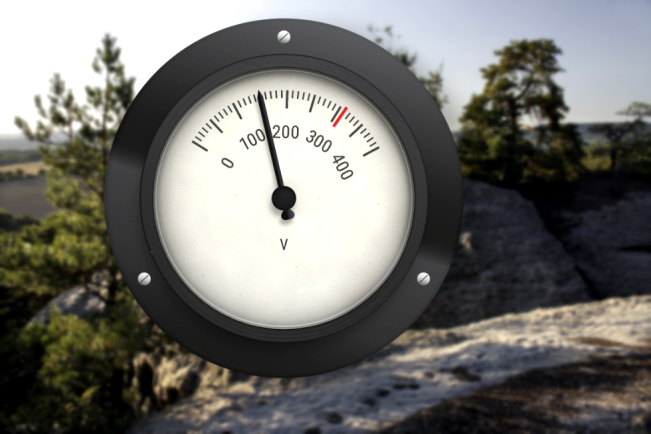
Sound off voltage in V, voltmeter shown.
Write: 150 V
